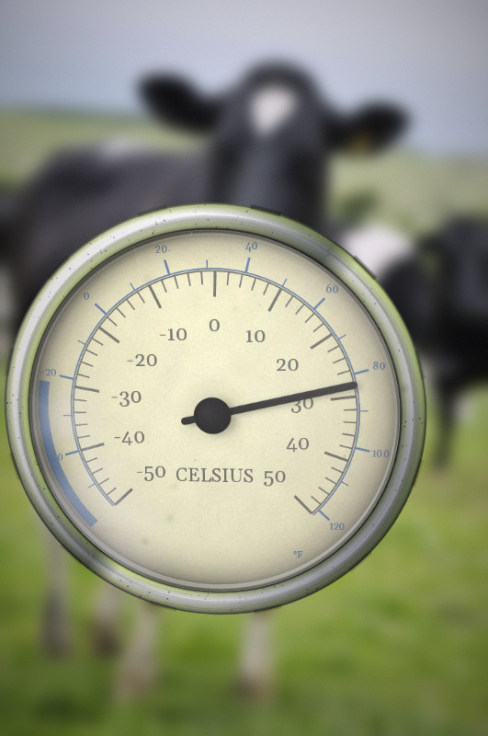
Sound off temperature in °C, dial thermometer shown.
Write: 28 °C
